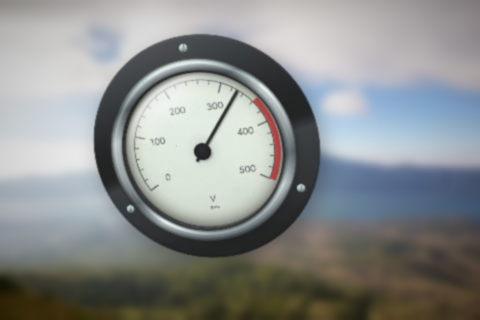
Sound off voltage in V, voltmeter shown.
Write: 330 V
